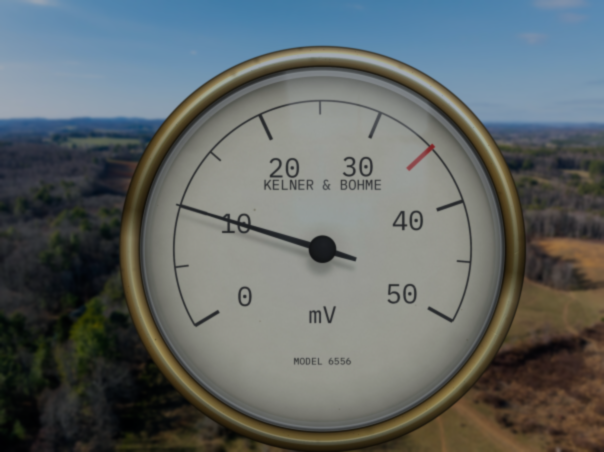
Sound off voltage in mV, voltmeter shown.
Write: 10 mV
